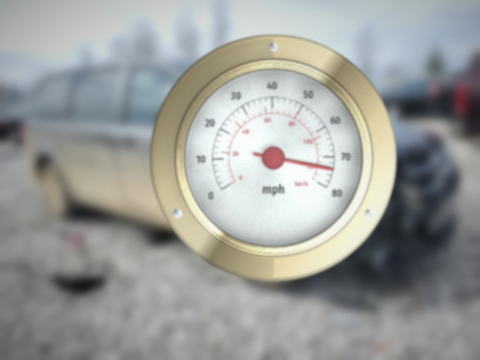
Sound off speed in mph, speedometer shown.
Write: 74 mph
